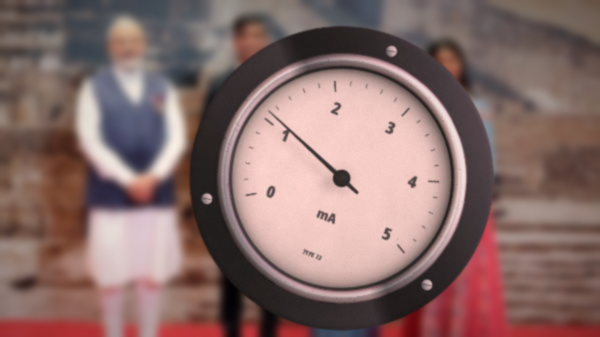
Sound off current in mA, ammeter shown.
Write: 1.1 mA
